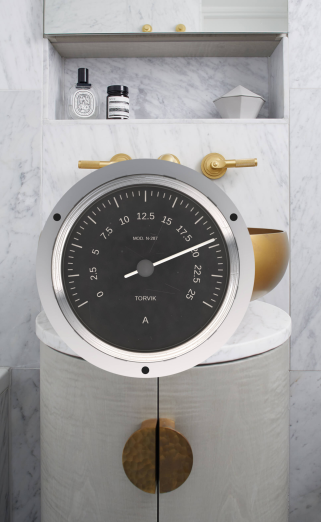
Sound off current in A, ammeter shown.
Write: 19.5 A
